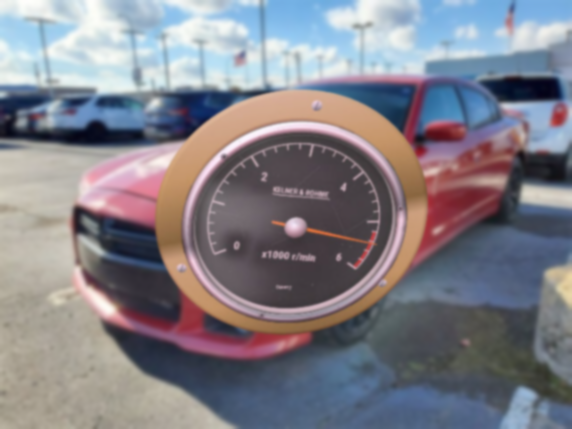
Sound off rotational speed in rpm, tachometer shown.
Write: 5400 rpm
